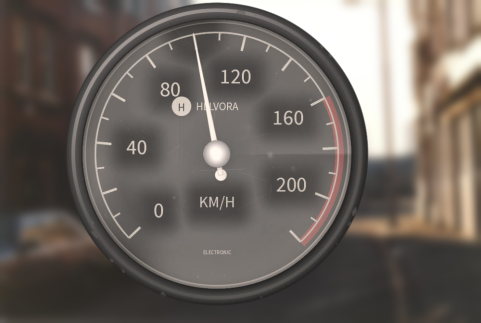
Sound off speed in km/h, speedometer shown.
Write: 100 km/h
